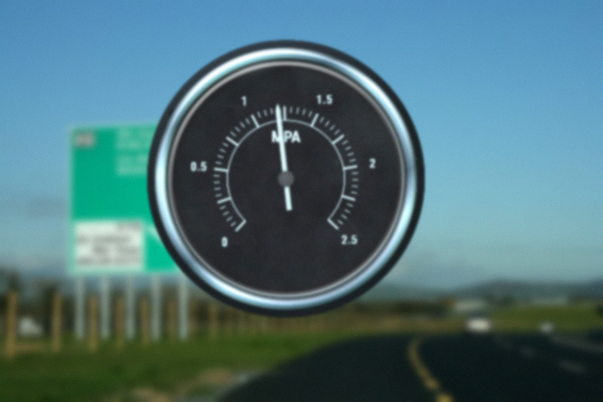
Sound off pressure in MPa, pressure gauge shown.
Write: 1.2 MPa
